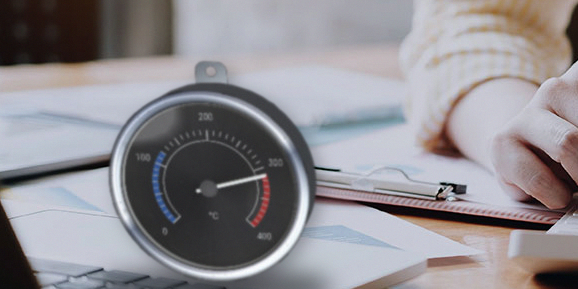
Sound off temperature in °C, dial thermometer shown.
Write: 310 °C
